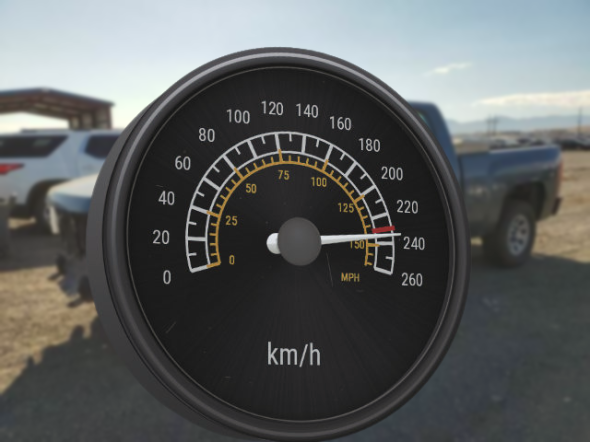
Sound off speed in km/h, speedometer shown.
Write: 235 km/h
